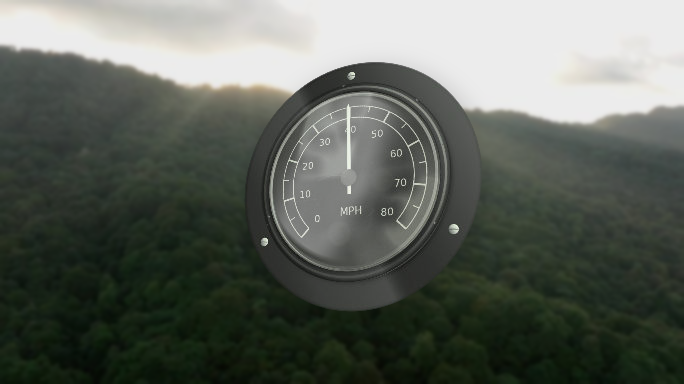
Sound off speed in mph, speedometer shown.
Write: 40 mph
